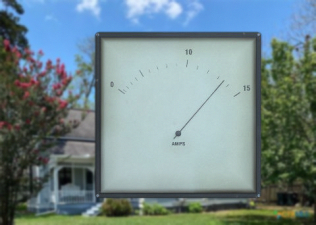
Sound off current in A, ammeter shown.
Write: 13.5 A
